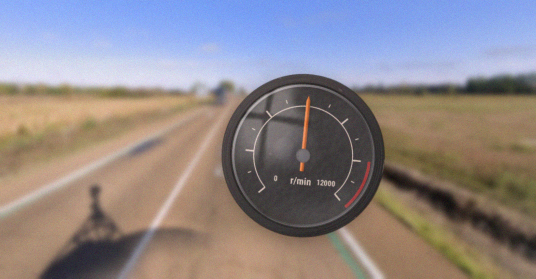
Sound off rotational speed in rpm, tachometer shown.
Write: 6000 rpm
